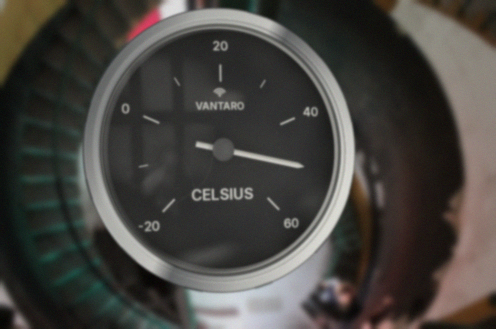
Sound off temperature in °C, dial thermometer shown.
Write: 50 °C
